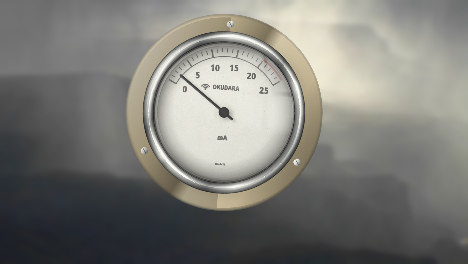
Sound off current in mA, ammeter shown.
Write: 2 mA
